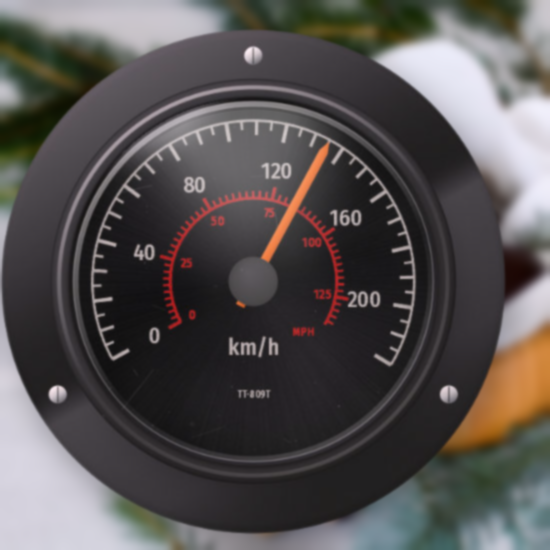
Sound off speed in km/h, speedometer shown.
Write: 135 km/h
